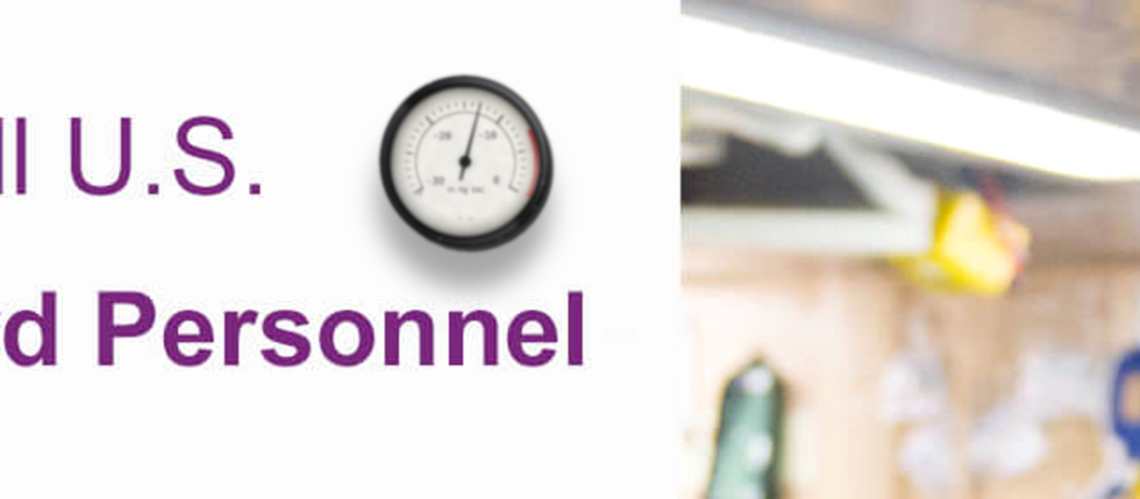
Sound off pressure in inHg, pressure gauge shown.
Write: -13 inHg
